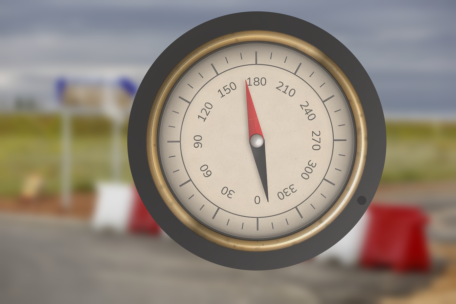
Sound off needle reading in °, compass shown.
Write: 170 °
